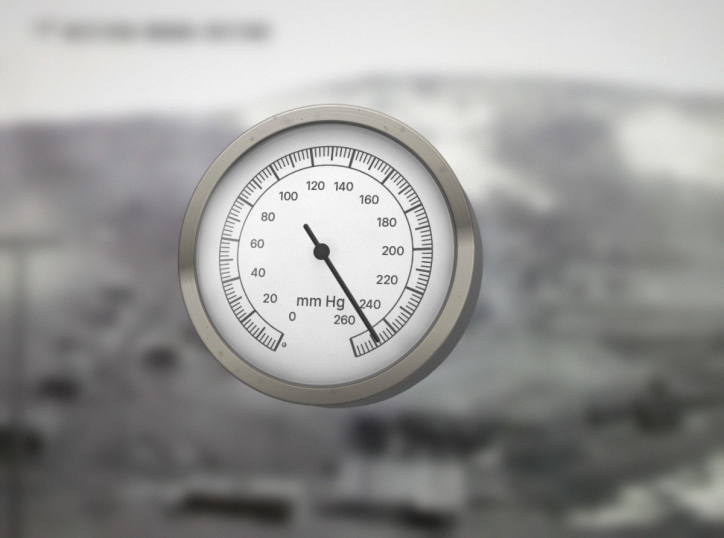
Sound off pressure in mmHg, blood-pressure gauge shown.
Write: 248 mmHg
